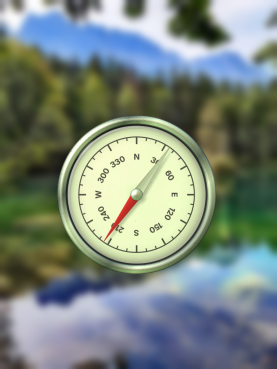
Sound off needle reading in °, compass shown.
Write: 215 °
